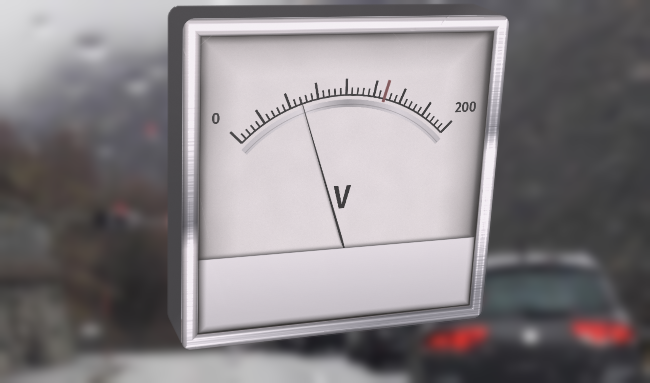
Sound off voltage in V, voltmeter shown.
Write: 60 V
